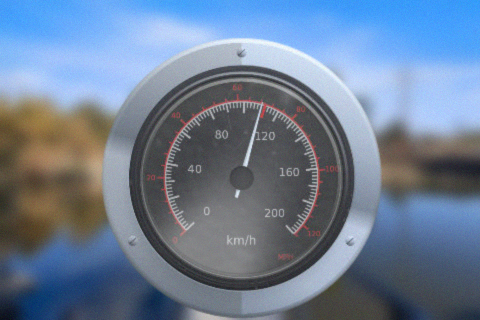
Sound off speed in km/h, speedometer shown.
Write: 110 km/h
